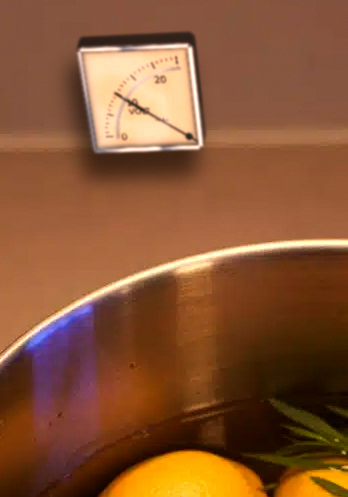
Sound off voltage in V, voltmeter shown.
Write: 10 V
